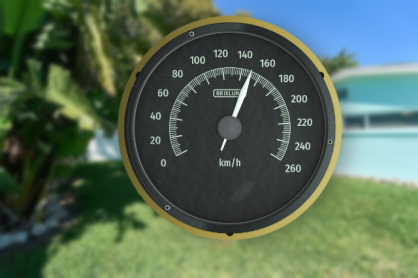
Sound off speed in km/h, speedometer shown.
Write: 150 km/h
